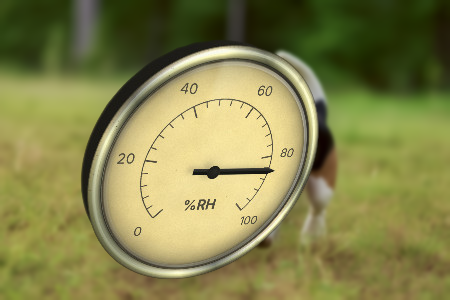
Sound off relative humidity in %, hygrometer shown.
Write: 84 %
